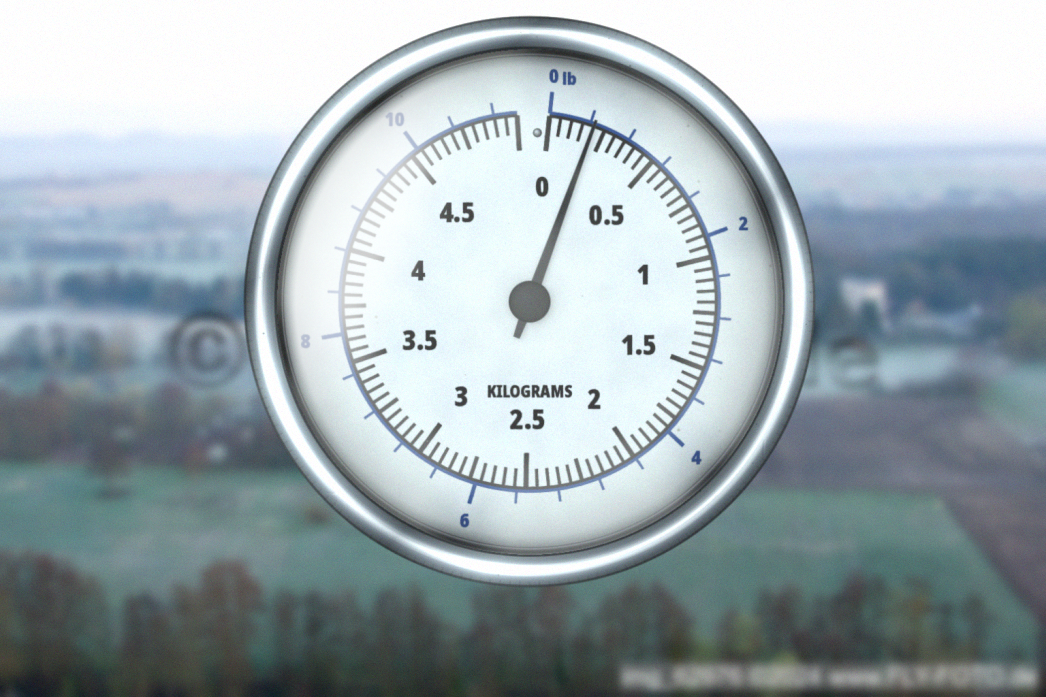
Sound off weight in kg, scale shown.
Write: 0.2 kg
